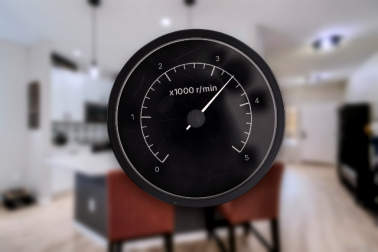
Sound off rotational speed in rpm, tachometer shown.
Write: 3400 rpm
